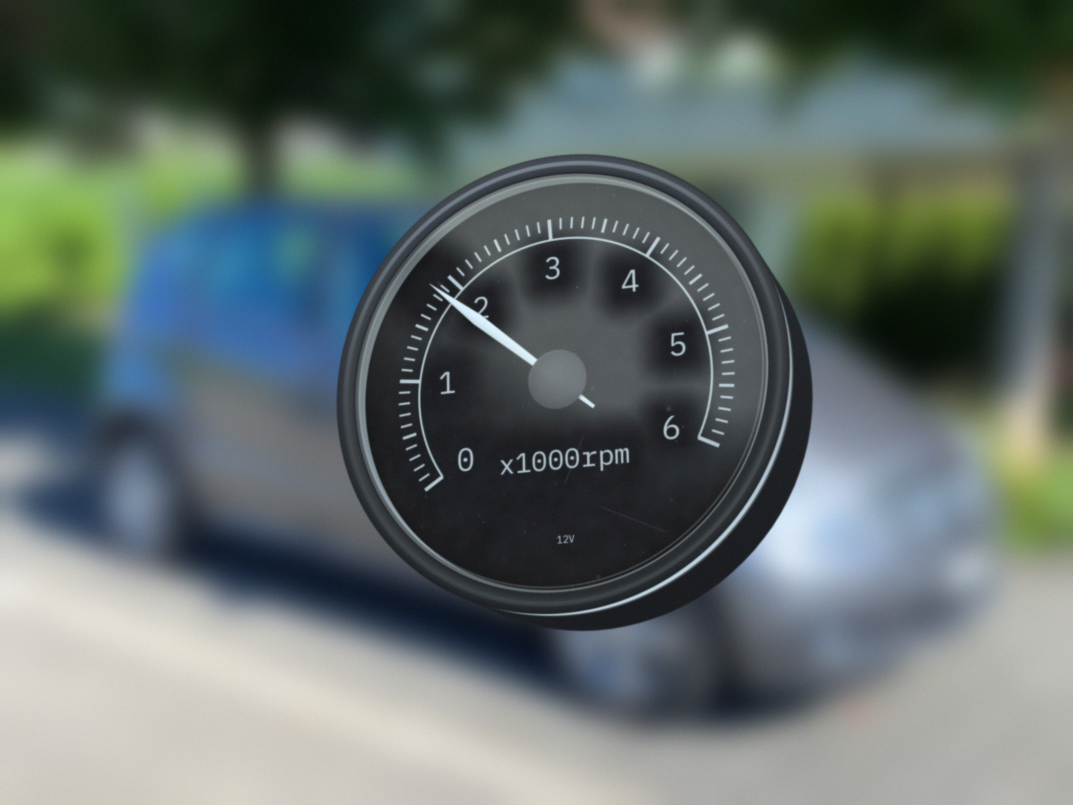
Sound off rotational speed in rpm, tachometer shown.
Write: 1850 rpm
